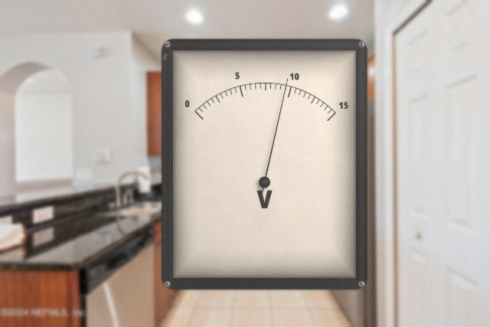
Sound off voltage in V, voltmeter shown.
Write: 9.5 V
